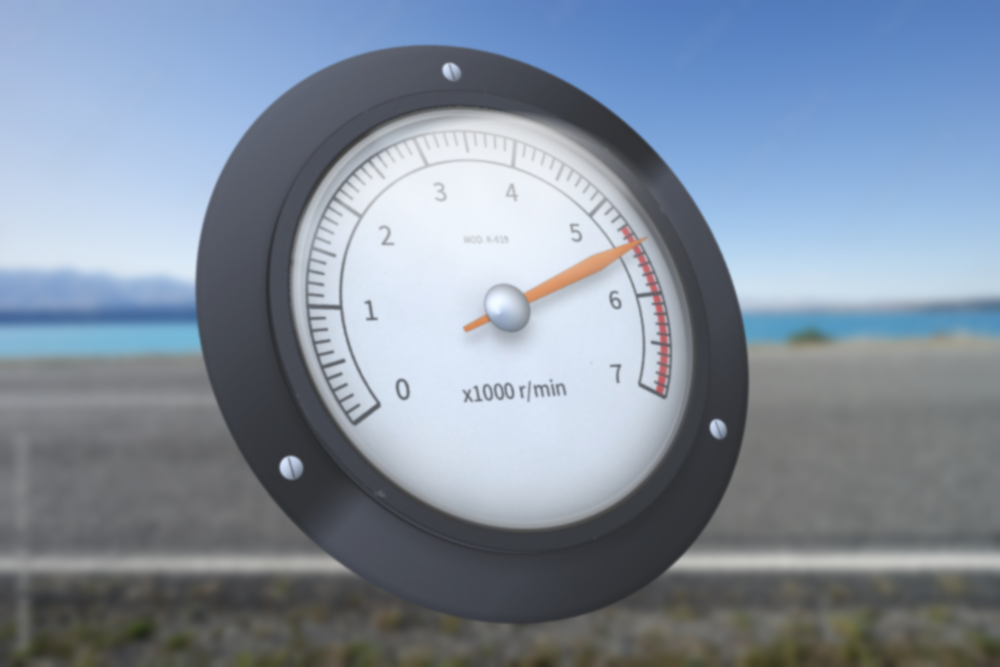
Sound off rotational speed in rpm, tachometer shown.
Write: 5500 rpm
